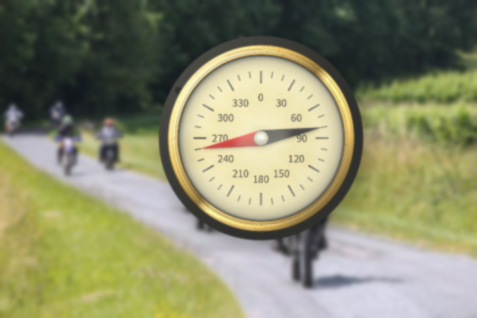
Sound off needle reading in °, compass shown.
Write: 260 °
